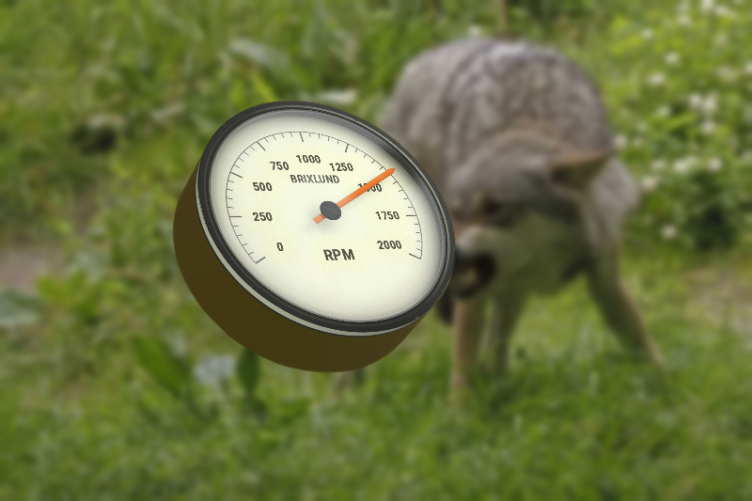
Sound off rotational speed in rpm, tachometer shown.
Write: 1500 rpm
